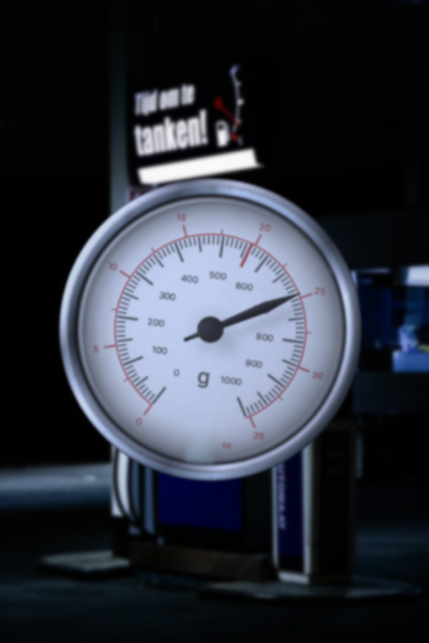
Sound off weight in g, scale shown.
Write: 700 g
